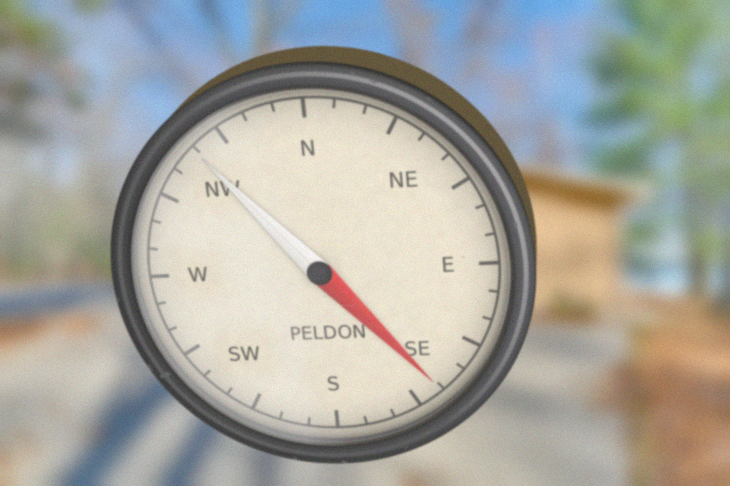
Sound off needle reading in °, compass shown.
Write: 140 °
